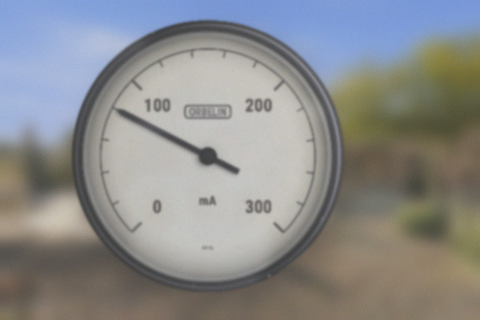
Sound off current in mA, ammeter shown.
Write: 80 mA
